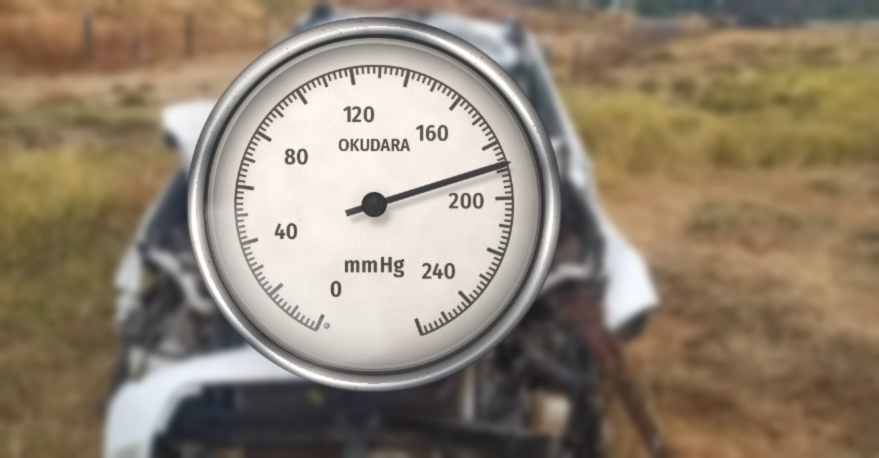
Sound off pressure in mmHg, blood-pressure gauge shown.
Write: 188 mmHg
